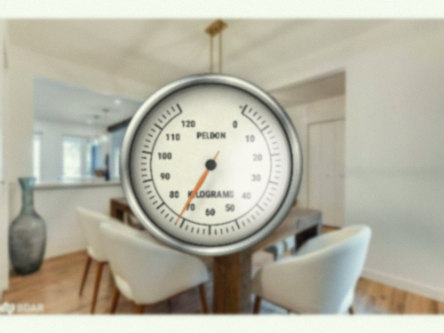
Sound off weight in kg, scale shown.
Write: 72 kg
